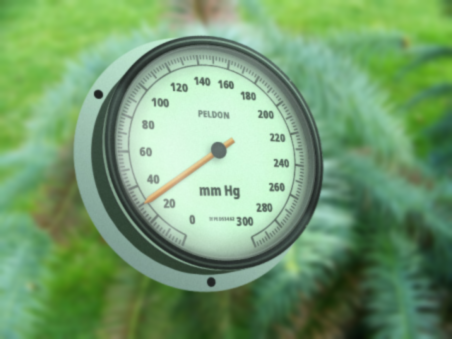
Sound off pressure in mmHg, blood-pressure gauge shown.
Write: 30 mmHg
